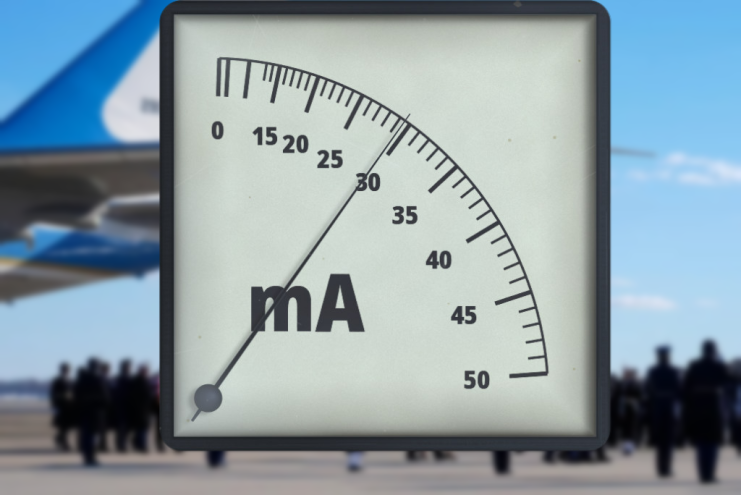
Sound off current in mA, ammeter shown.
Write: 29.5 mA
